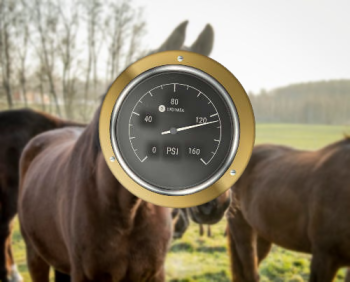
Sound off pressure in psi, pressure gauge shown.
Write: 125 psi
